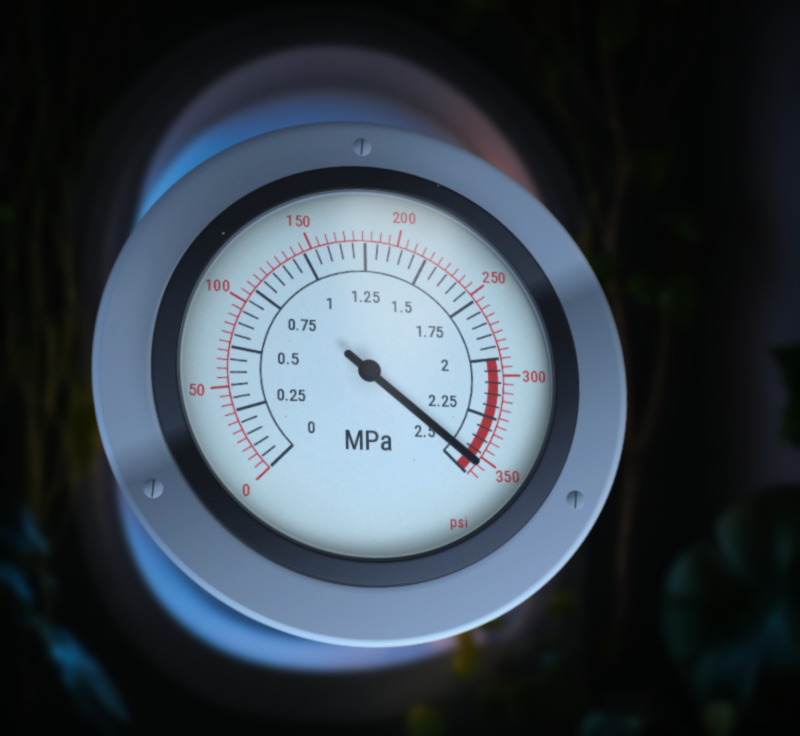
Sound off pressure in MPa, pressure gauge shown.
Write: 2.45 MPa
